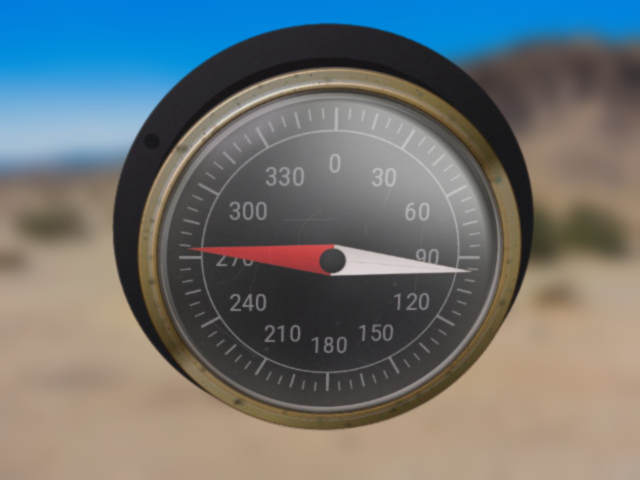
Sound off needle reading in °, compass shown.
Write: 275 °
